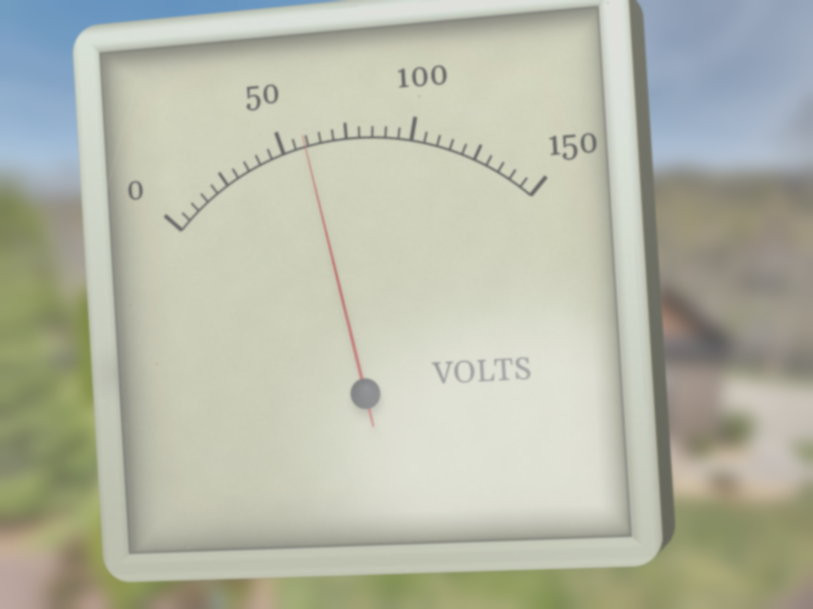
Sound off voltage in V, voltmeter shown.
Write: 60 V
